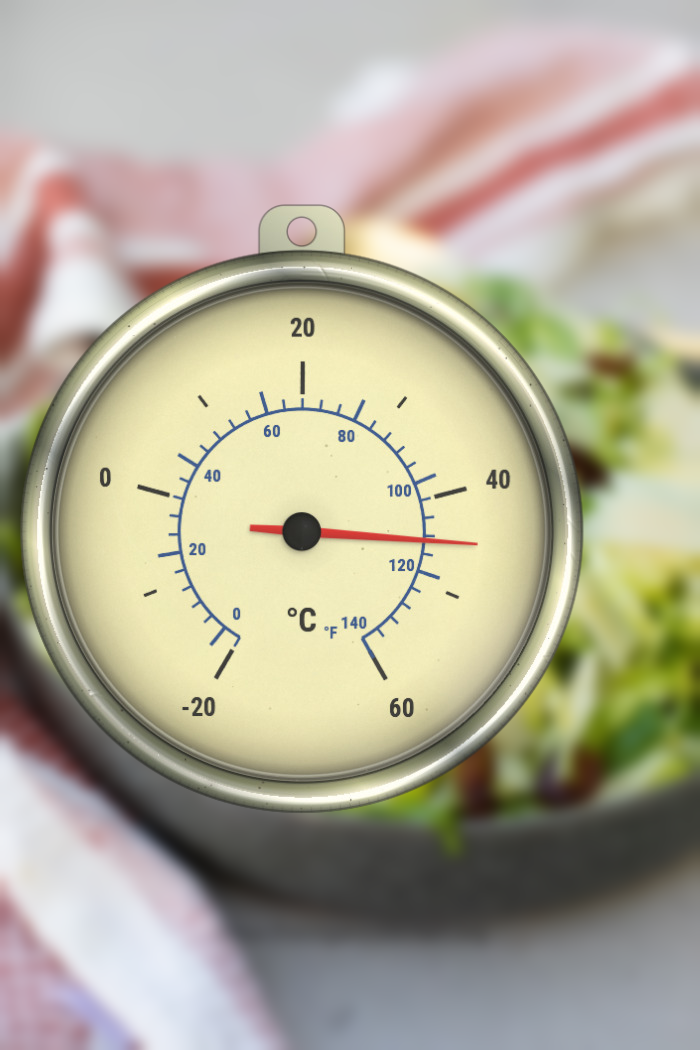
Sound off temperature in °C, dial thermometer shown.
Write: 45 °C
